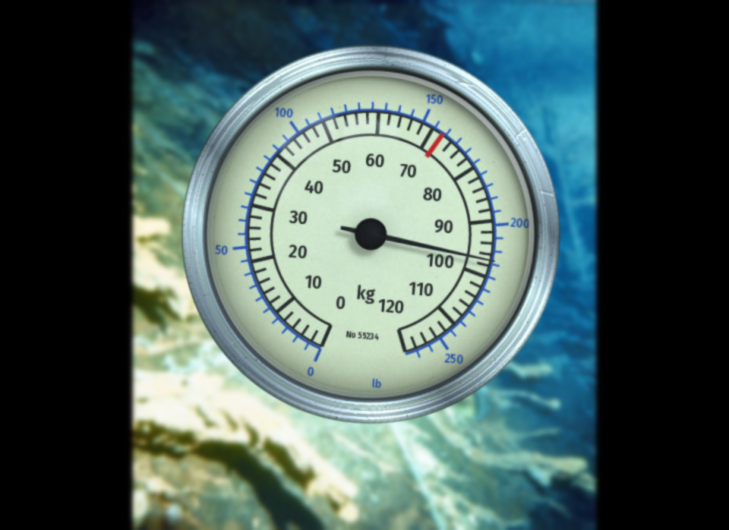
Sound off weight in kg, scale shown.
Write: 97 kg
